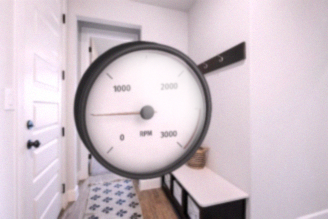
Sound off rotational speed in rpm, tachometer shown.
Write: 500 rpm
